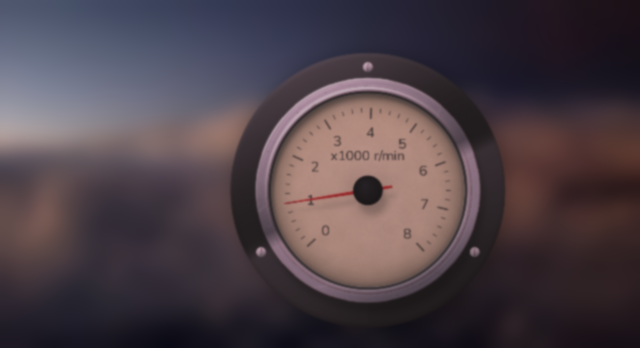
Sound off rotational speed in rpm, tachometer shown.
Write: 1000 rpm
